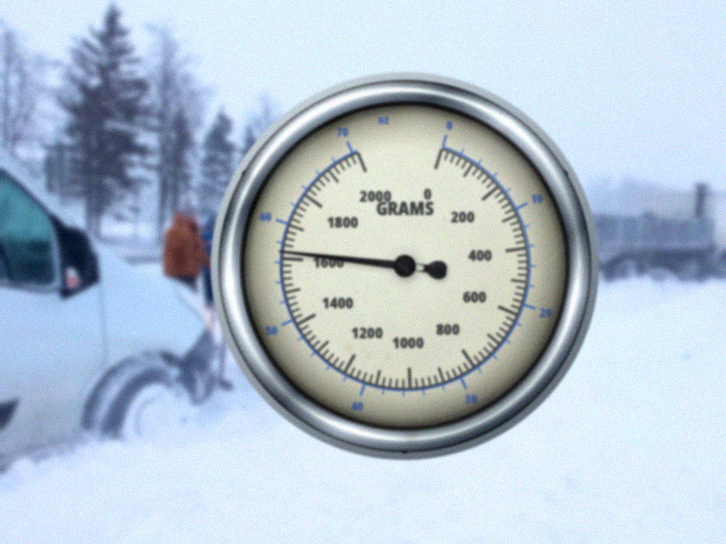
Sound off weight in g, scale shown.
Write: 1620 g
